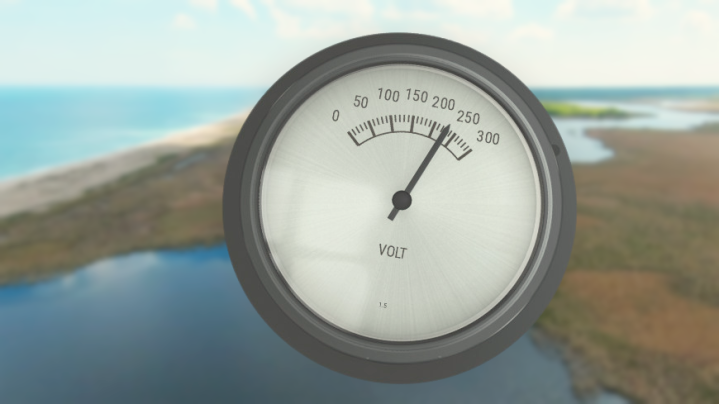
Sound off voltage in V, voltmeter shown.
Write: 230 V
